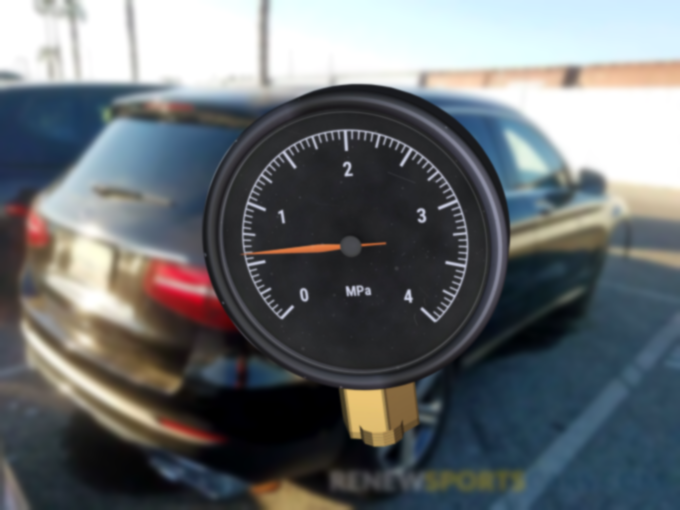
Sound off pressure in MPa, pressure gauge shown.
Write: 0.6 MPa
